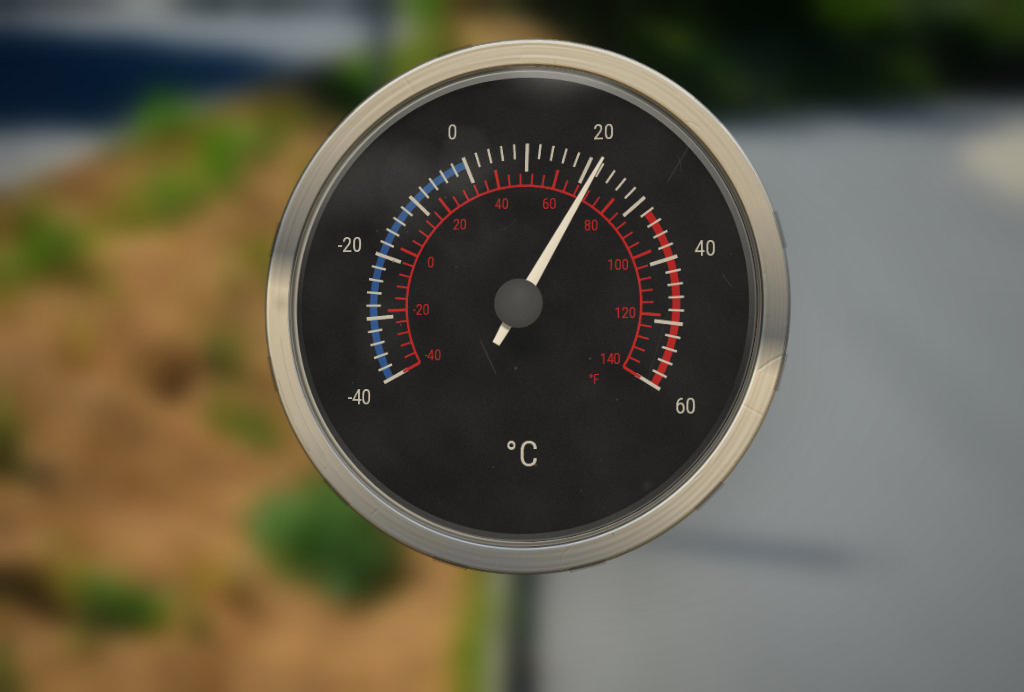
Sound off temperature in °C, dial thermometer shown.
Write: 22 °C
